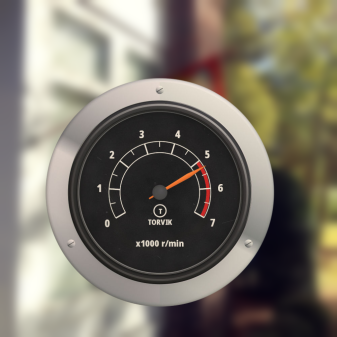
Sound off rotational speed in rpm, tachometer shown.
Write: 5250 rpm
